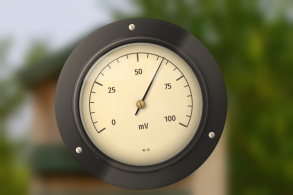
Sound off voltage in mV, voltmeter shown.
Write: 62.5 mV
